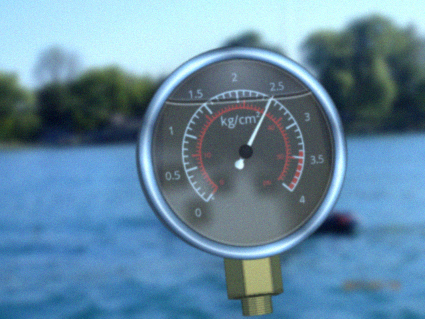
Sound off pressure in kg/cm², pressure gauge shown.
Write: 2.5 kg/cm²
